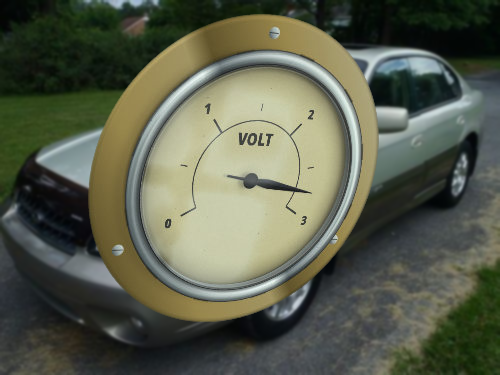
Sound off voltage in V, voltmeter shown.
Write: 2.75 V
